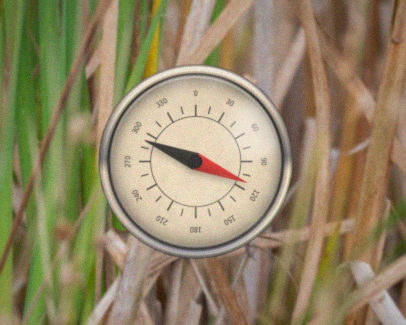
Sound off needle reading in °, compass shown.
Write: 112.5 °
